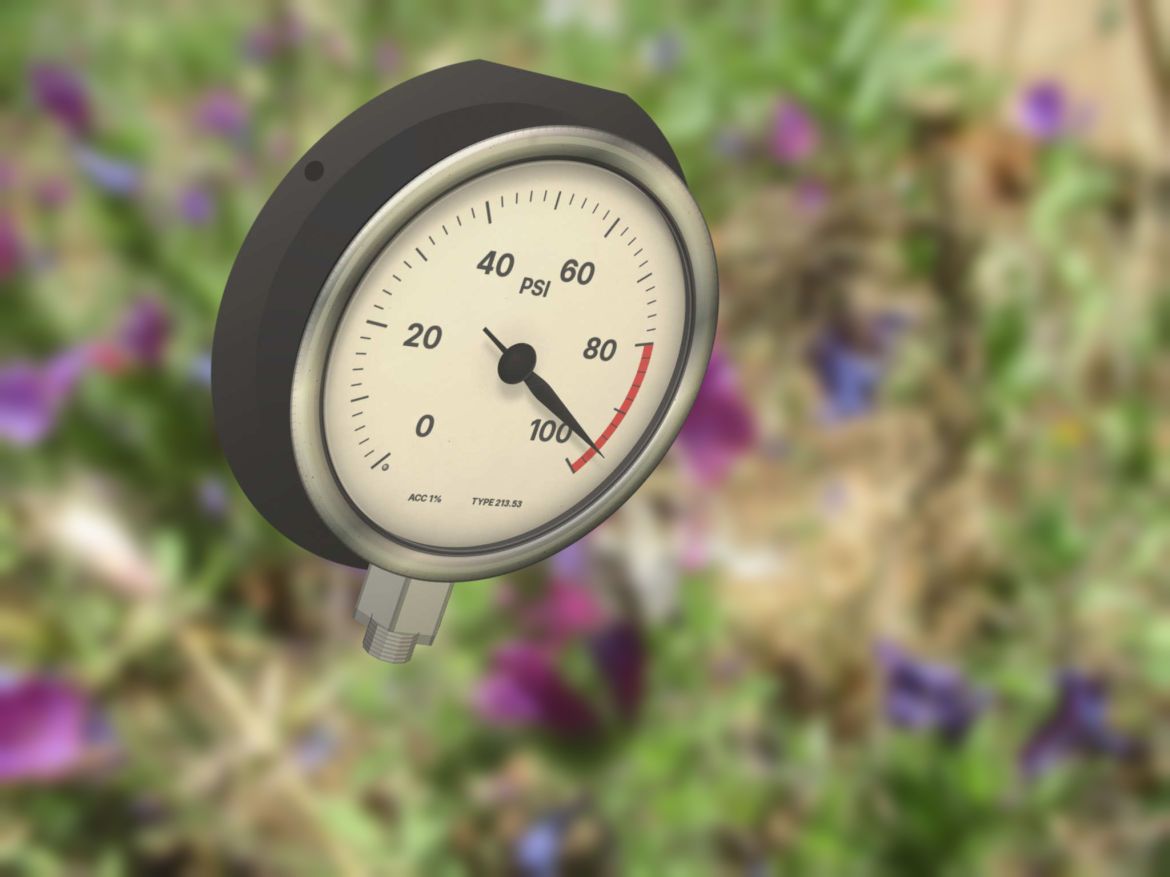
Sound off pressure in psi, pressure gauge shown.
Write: 96 psi
